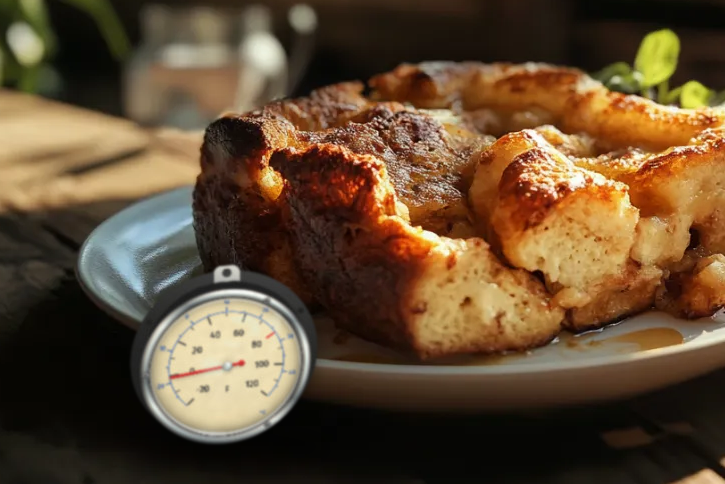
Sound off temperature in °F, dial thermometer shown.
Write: 0 °F
